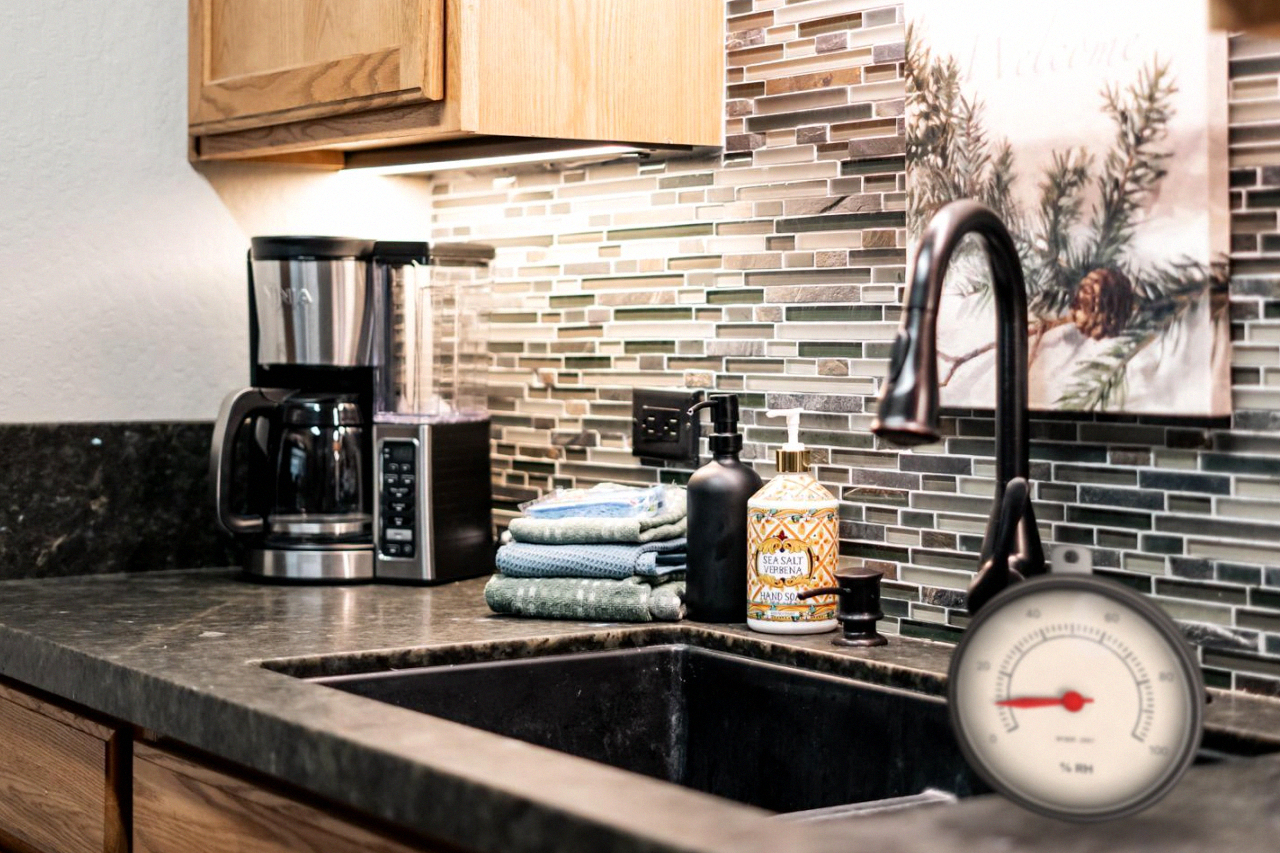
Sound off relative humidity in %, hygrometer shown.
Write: 10 %
